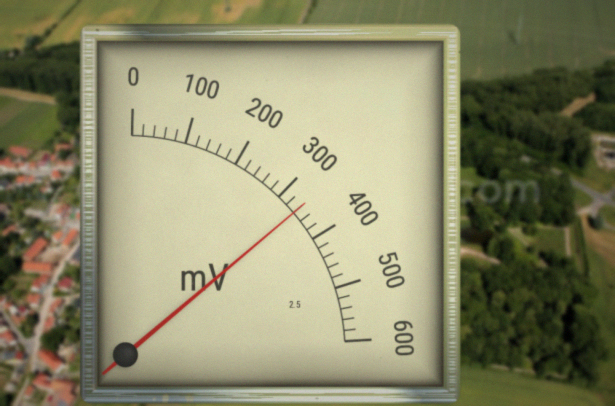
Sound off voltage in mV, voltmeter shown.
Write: 340 mV
